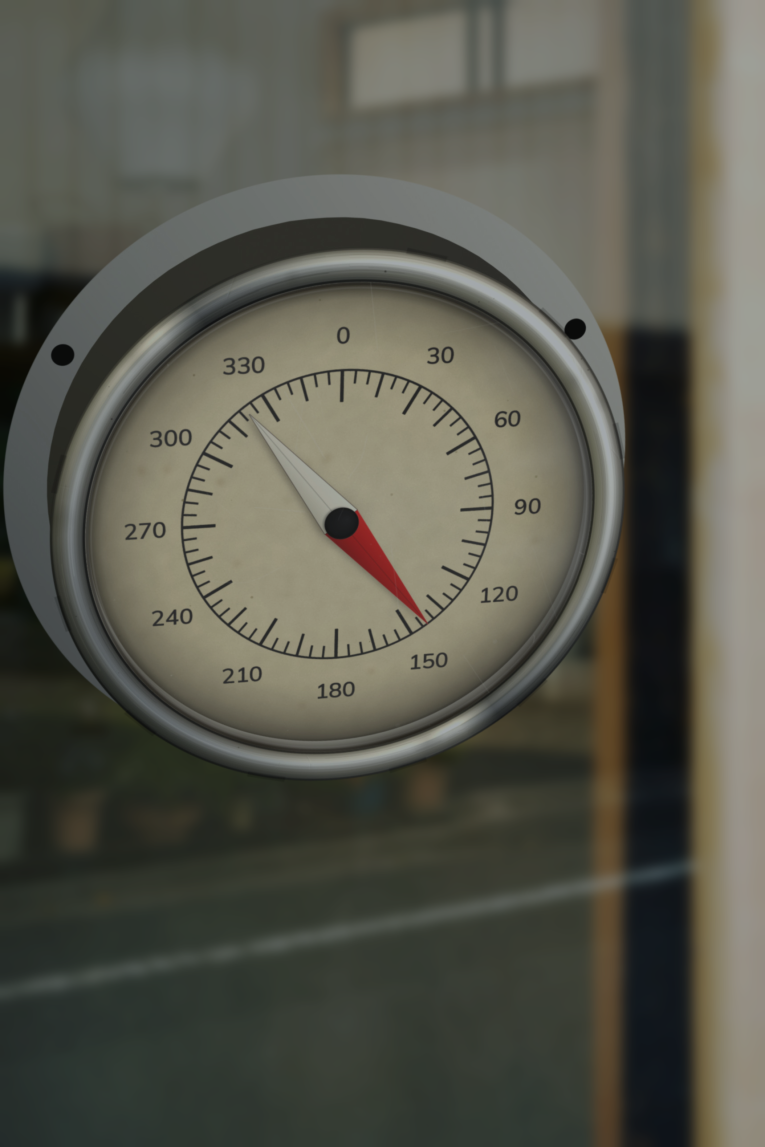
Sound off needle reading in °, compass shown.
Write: 142.5 °
